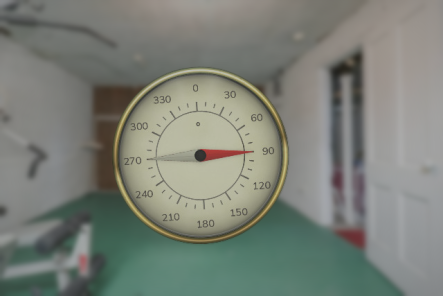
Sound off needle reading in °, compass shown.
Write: 90 °
